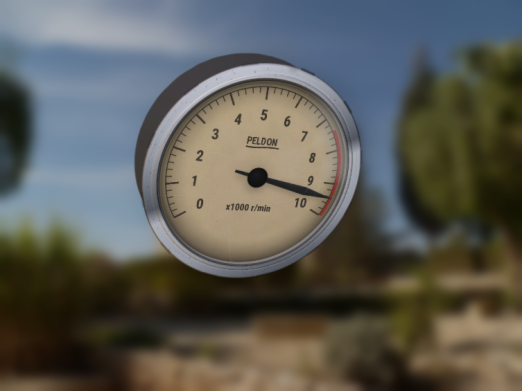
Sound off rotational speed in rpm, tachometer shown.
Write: 9400 rpm
